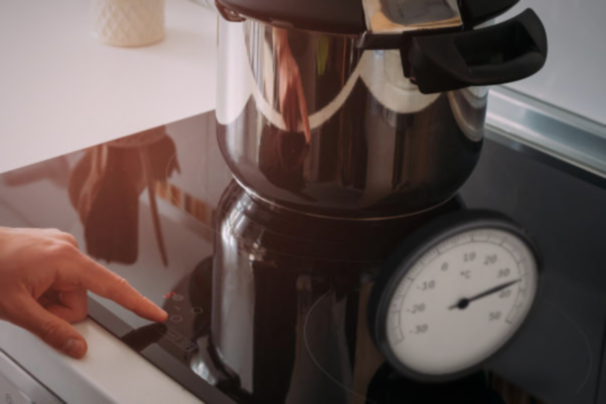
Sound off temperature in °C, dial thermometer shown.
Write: 35 °C
